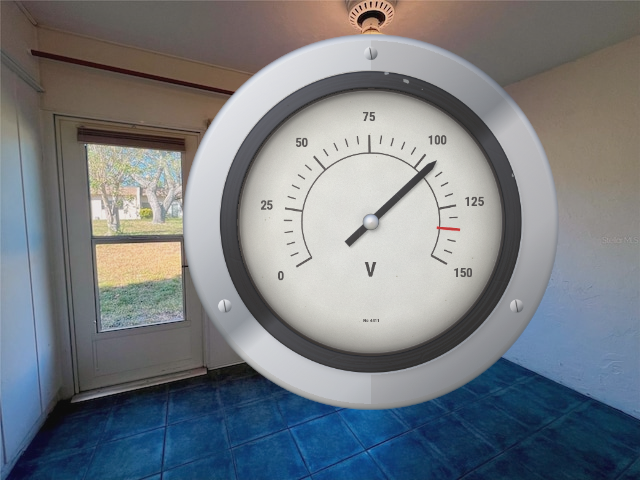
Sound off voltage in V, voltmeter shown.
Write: 105 V
